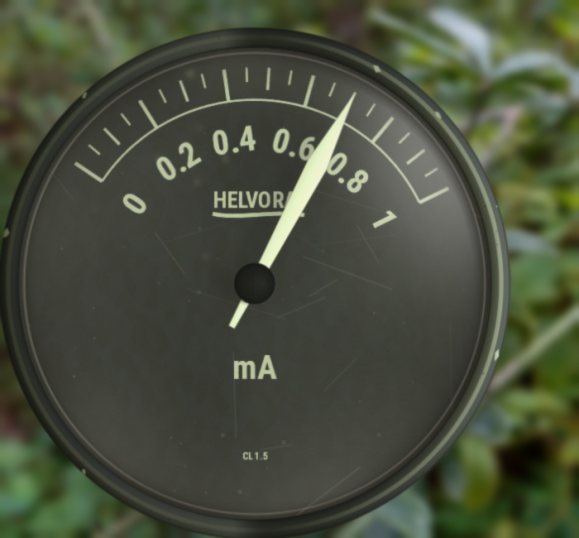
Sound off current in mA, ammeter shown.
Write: 0.7 mA
